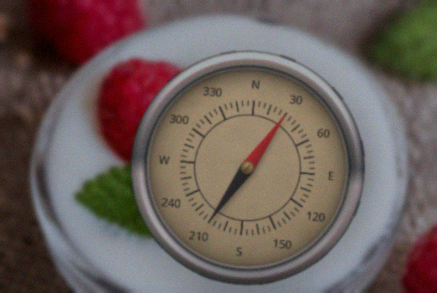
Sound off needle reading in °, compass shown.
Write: 30 °
